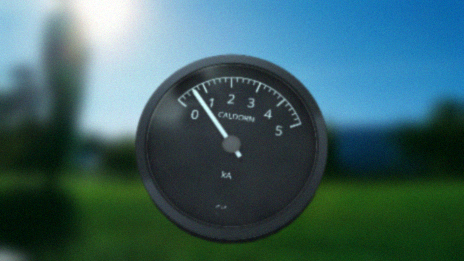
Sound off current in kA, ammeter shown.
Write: 0.6 kA
